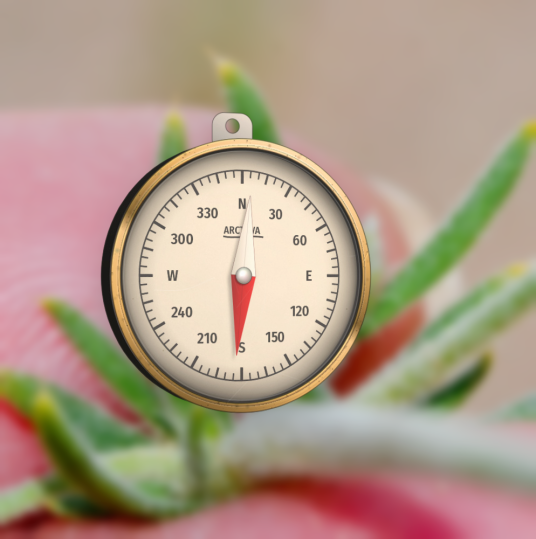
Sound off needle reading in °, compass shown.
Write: 185 °
